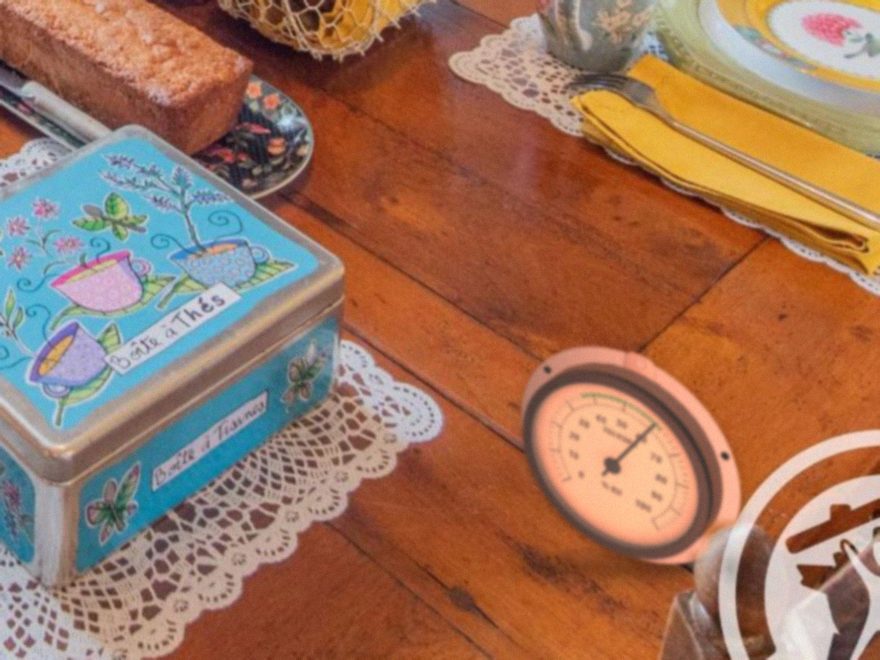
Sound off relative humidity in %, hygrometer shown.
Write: 60 %
